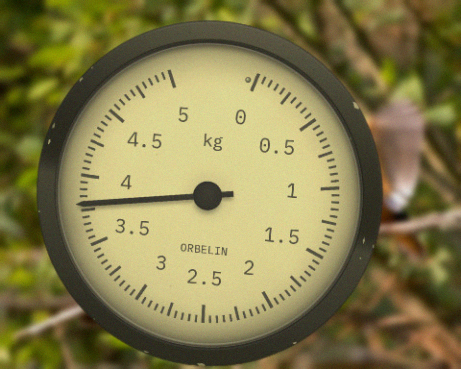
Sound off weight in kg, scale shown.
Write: 3.8 kg
